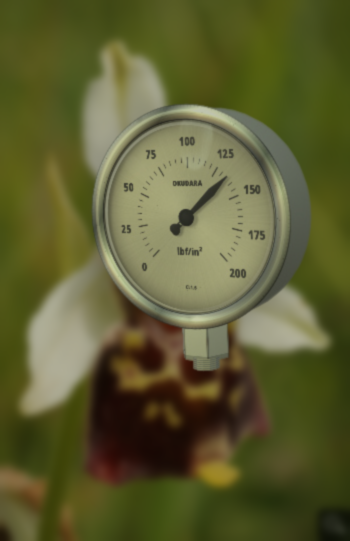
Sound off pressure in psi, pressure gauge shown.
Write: 135 psi
